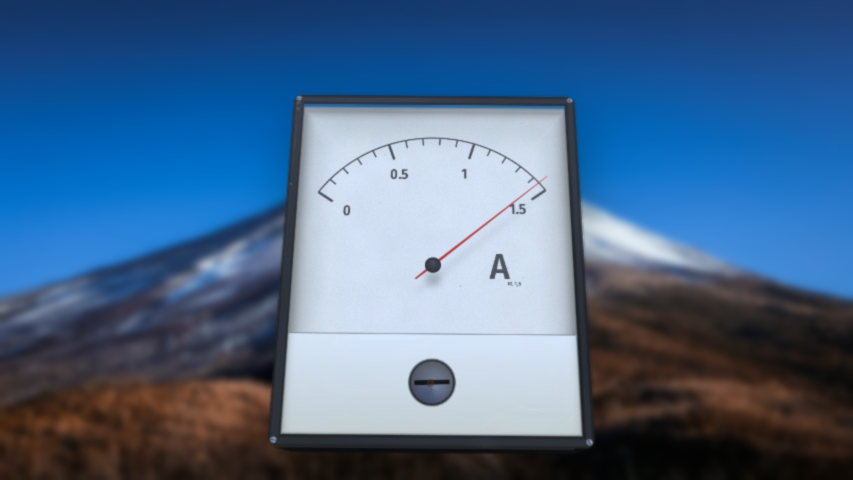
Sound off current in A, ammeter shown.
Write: 1.45 A
